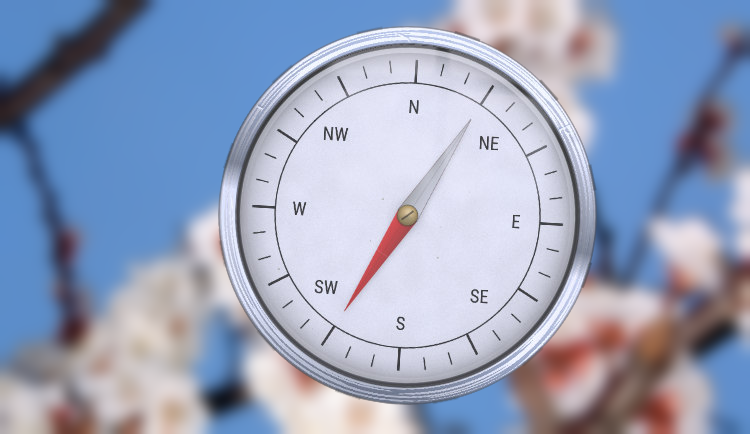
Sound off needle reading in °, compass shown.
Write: 210 °
